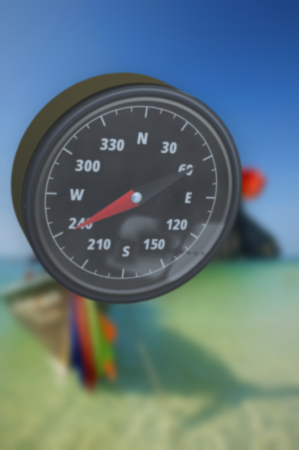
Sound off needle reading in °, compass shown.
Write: 240 °
